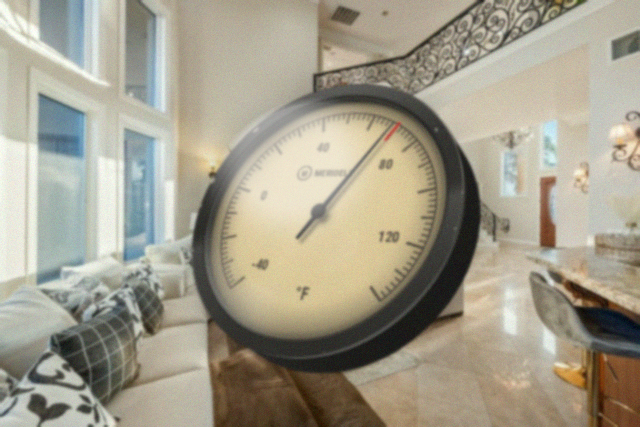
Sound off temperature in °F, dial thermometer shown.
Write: 70 °F
